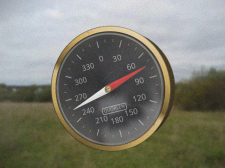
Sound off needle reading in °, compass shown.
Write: 75 °
